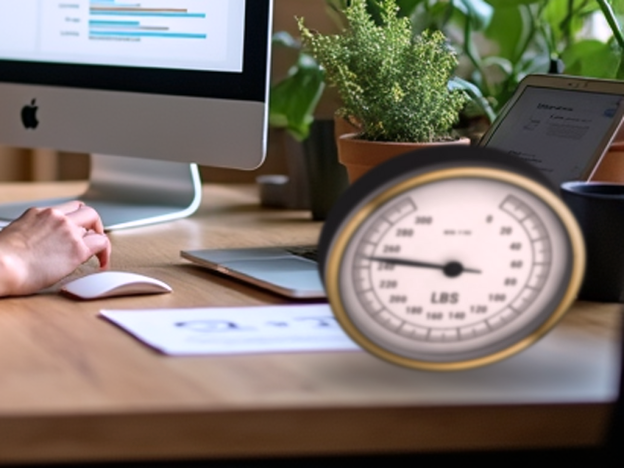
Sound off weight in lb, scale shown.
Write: 250 lb
